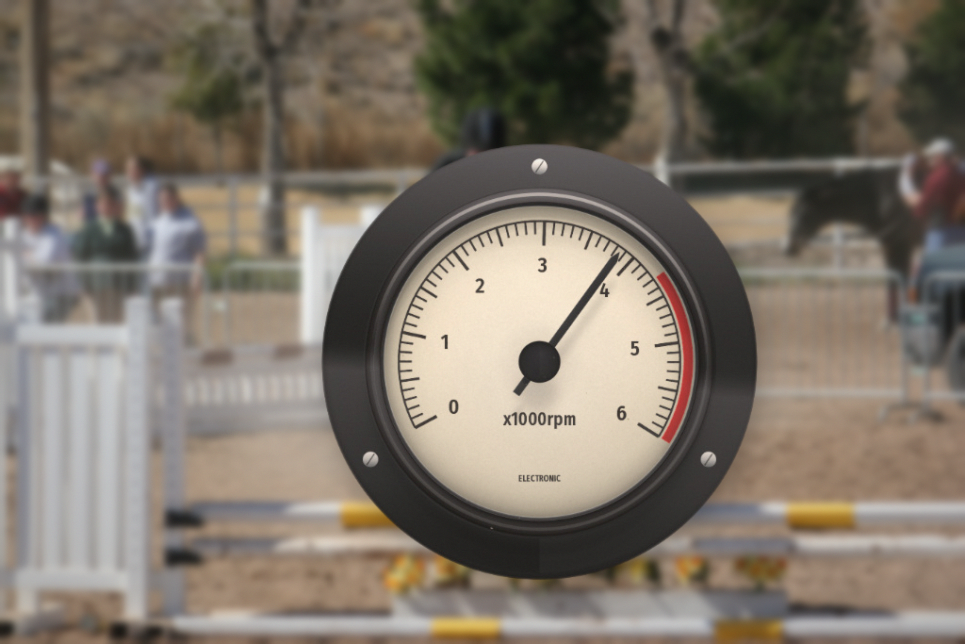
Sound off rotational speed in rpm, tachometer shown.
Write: 3850 rpm
